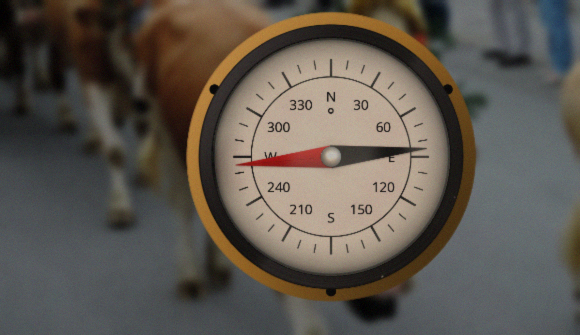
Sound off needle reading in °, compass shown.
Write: 265 °
